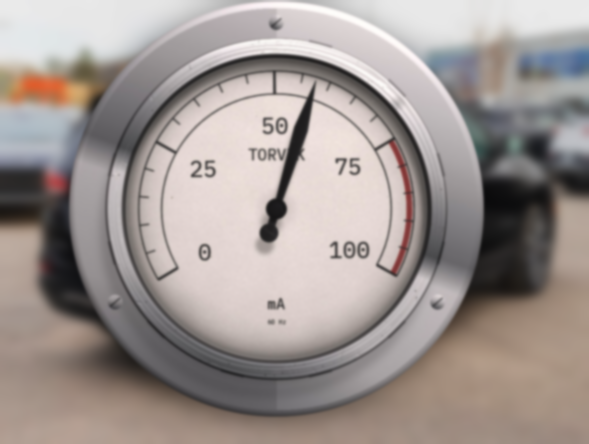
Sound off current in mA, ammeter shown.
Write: 57.5 mA
